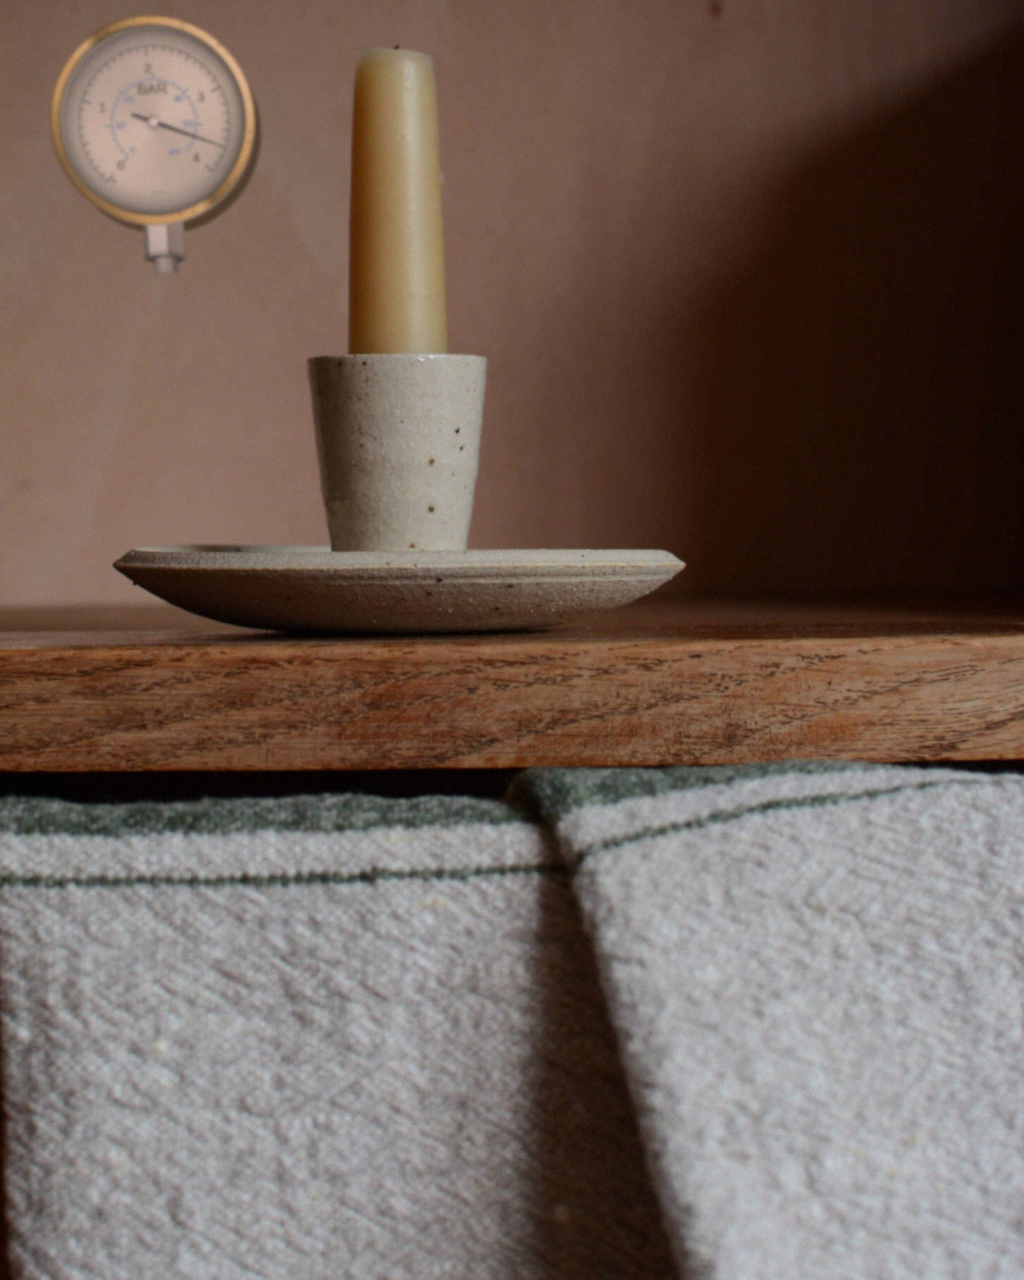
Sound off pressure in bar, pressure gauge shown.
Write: 3.7 bar
